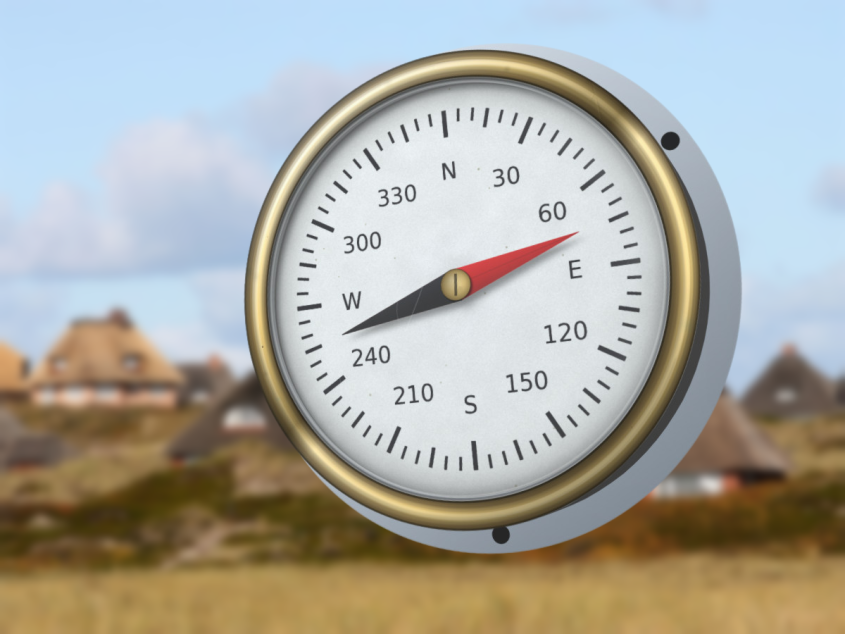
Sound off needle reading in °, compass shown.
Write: 75 °
